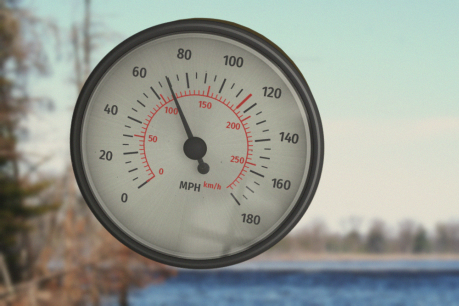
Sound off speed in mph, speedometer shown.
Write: 70 mph
